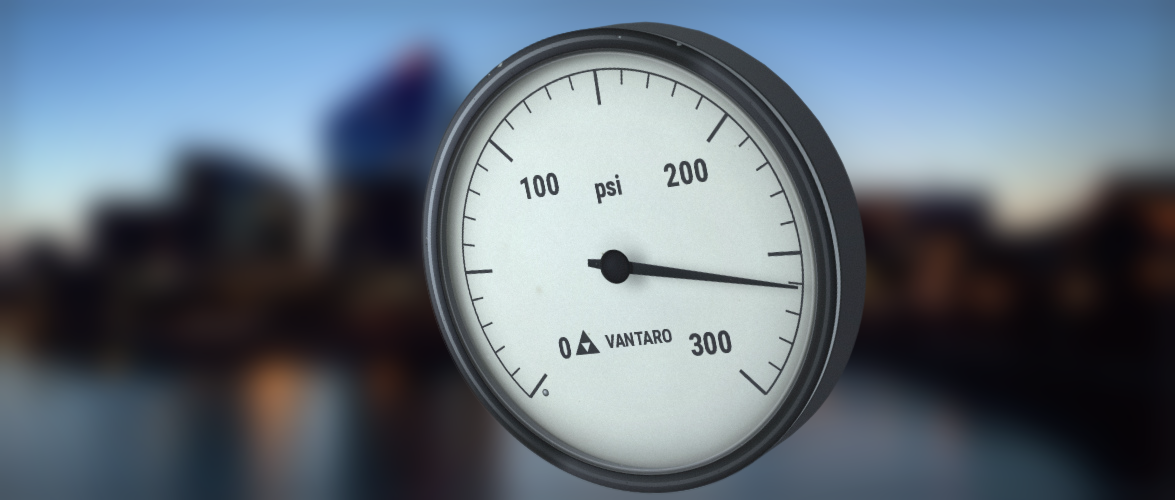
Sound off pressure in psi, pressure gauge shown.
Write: 260 psi
